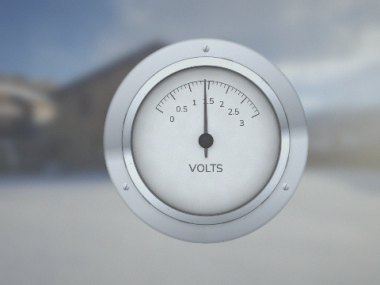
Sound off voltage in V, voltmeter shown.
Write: 1.4 V
